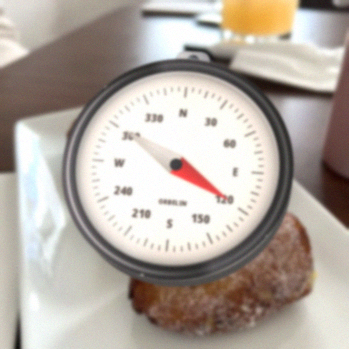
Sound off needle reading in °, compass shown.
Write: 120 °
